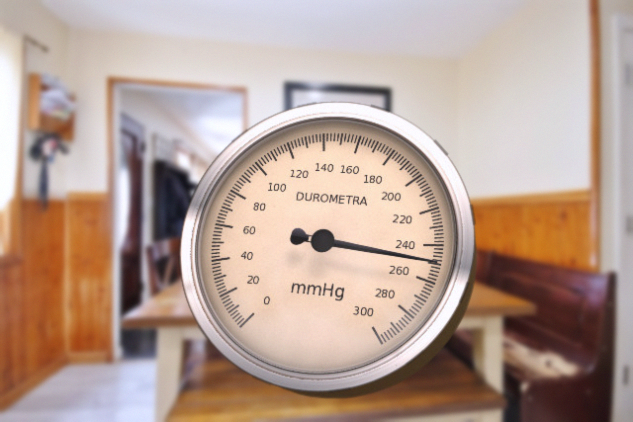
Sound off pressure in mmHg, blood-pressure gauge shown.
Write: 250 mmHg
